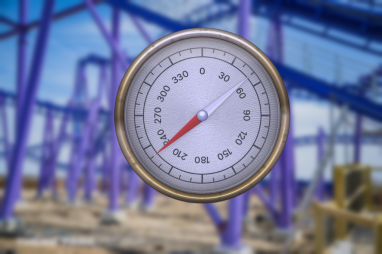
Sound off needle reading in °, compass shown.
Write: 230 °
